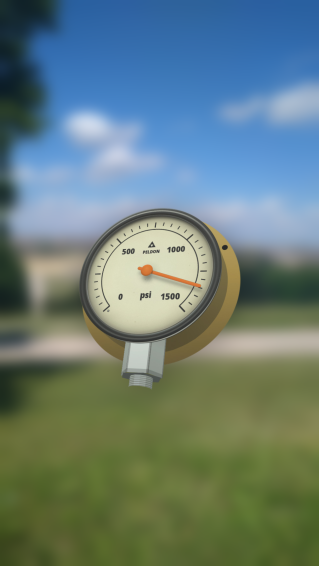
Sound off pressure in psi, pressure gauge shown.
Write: 1350 psi
